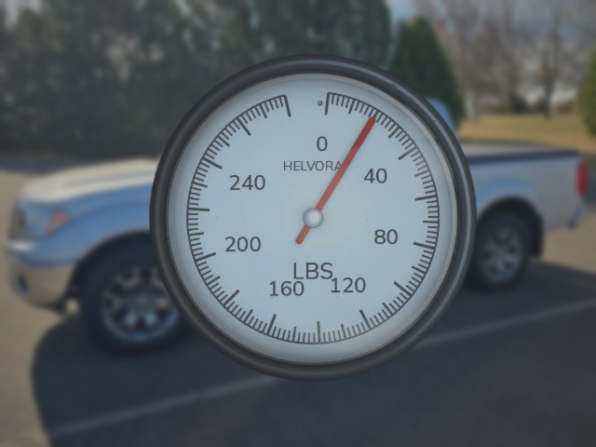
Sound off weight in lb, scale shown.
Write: 20 lb
